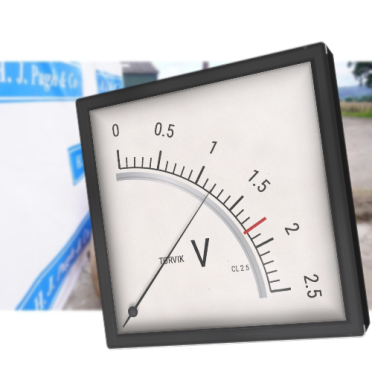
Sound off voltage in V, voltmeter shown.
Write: 1.2 V
